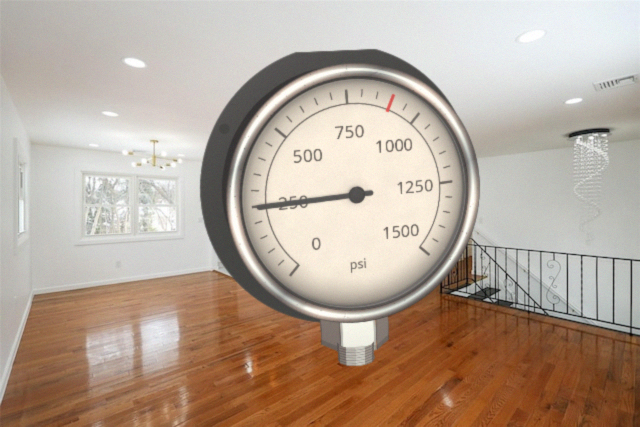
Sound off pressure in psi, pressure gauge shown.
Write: 250 psi
